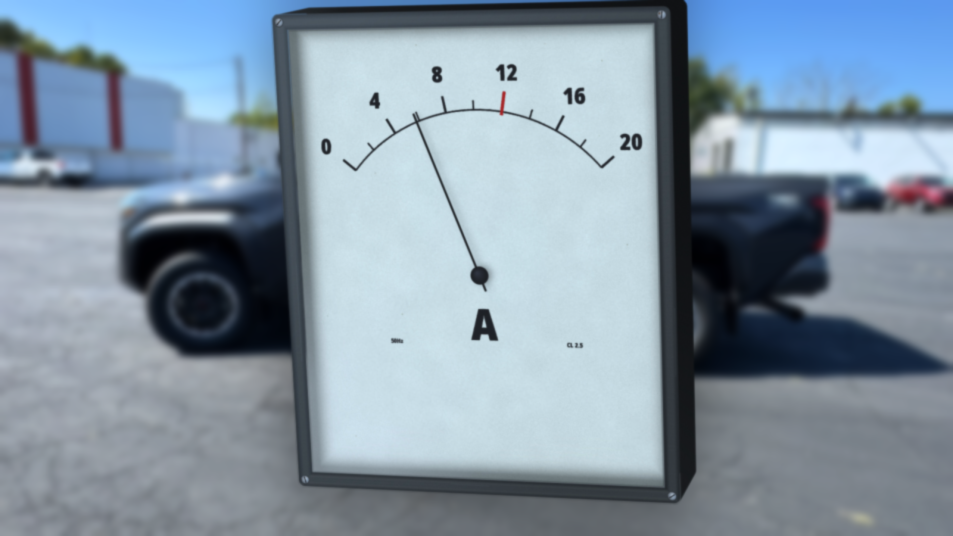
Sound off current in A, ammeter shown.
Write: 6 A
